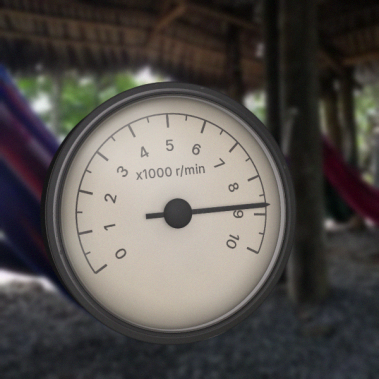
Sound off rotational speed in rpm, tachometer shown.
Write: 8750 rpm
